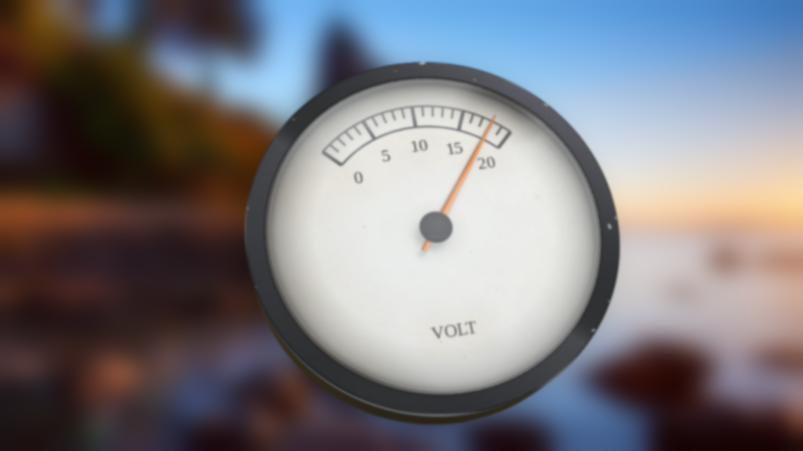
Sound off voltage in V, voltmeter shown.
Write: 18 V
